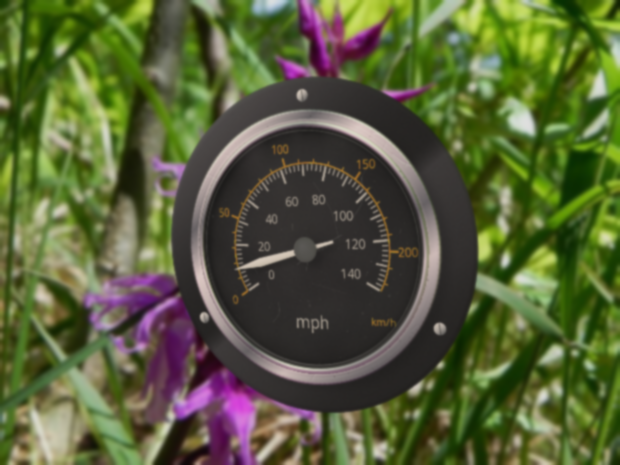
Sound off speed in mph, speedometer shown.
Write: 10 mph
